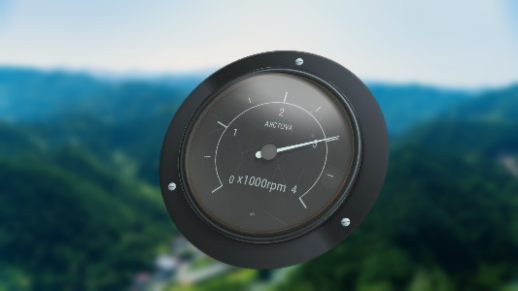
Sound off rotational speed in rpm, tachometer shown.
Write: 3000 rpm
